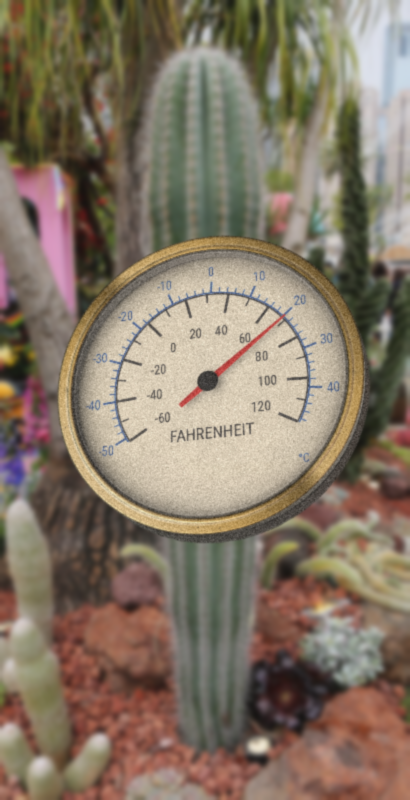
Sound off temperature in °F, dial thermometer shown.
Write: 70 °F
